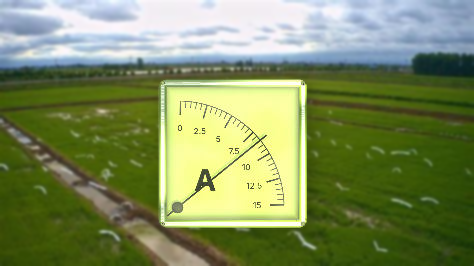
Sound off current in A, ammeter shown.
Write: 8.5 A
